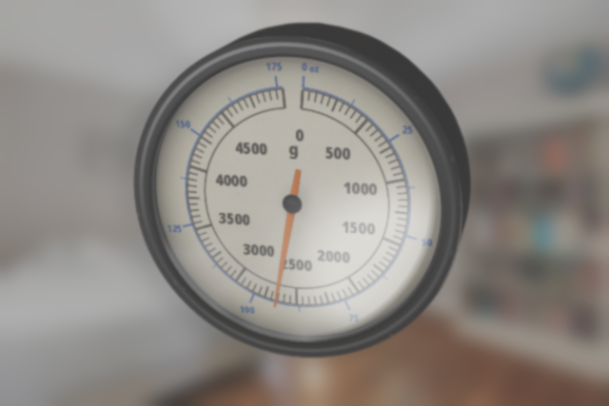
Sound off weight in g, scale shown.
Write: 2650 g
